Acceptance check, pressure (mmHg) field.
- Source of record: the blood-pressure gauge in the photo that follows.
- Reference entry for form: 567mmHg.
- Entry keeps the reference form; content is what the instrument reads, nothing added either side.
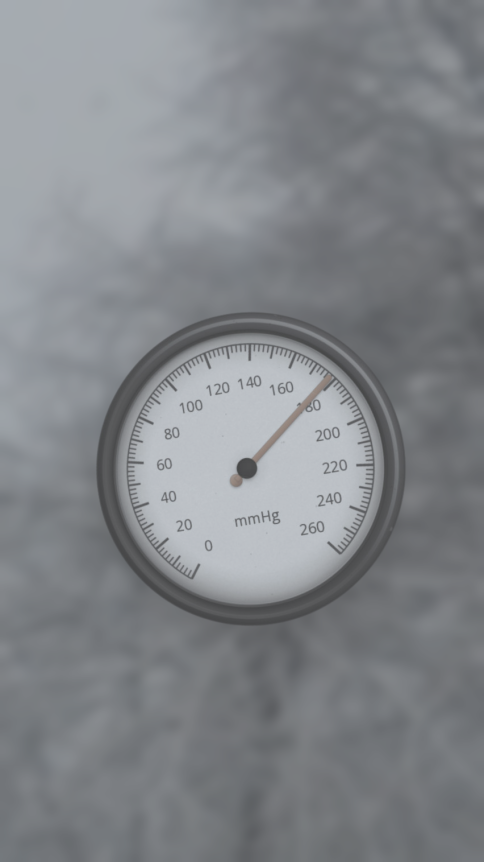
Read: 178mmHg
